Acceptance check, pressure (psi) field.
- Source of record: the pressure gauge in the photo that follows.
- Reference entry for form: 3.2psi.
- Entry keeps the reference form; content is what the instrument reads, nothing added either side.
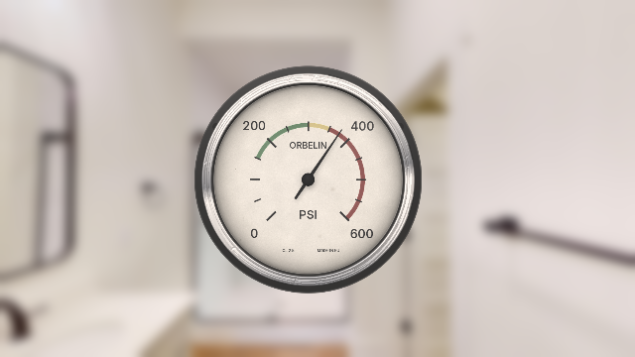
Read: 375psi
